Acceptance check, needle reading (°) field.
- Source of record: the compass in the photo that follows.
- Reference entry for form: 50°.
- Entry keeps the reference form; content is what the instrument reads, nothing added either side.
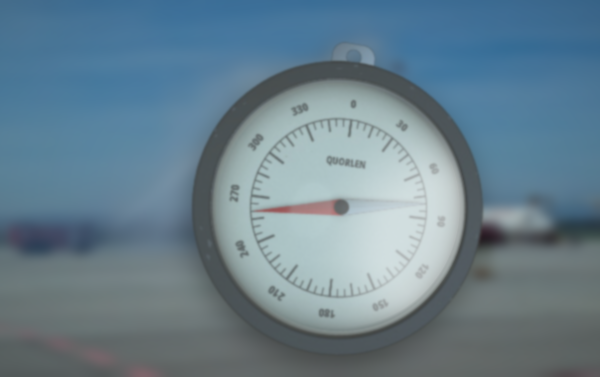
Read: 260°
